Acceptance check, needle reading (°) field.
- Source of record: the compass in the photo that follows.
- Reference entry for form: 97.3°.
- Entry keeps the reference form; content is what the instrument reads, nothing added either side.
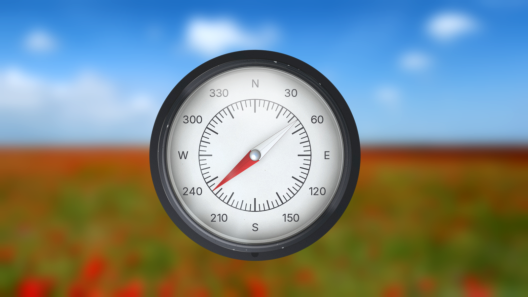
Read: 230°
